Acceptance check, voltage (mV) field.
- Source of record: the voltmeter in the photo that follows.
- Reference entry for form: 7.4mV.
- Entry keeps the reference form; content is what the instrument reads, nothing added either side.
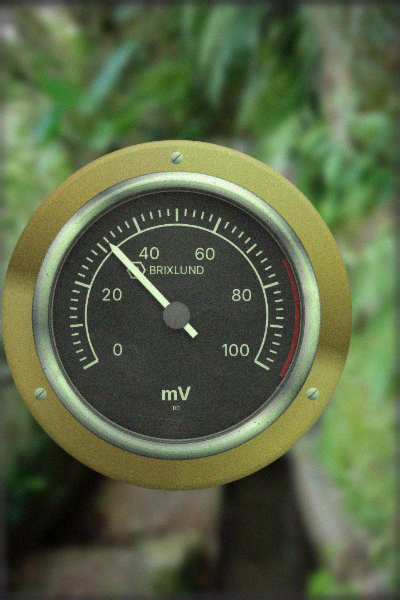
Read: 32mV
